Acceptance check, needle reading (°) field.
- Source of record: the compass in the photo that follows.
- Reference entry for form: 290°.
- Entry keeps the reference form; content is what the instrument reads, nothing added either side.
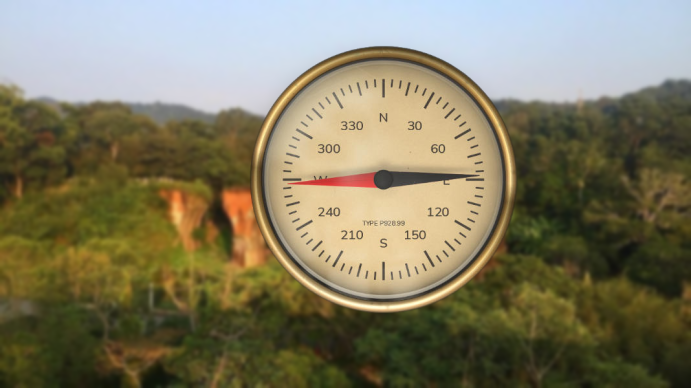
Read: 267.5°
